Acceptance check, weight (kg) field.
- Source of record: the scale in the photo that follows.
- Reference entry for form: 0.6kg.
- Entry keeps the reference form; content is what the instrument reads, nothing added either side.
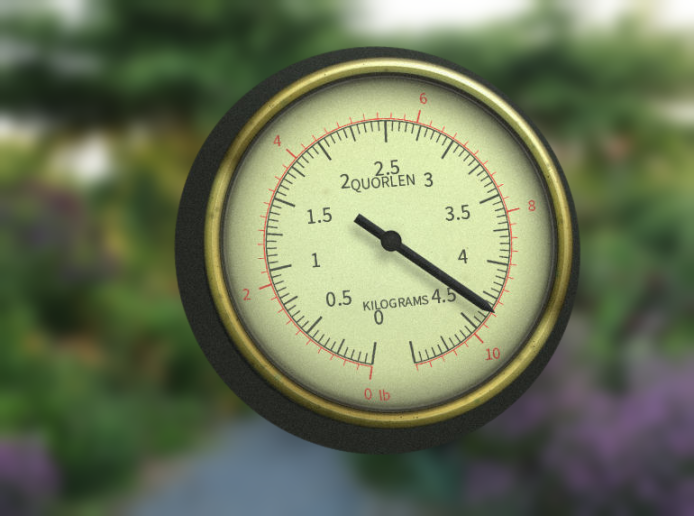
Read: 4.35kg
